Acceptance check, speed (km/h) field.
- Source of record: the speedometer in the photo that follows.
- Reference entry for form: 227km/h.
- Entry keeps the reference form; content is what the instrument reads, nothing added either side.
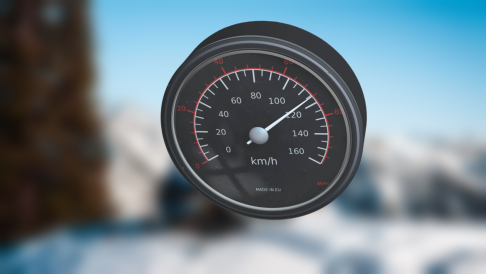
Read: 115km/h
